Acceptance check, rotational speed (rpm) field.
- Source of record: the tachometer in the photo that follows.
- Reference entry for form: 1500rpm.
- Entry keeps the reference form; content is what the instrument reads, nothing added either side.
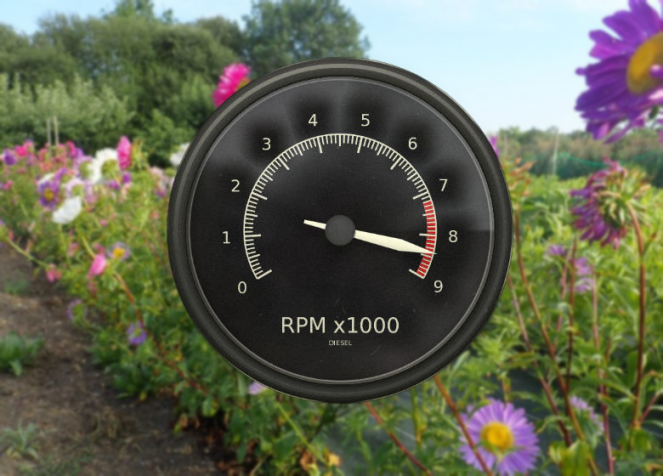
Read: 8400rpm
